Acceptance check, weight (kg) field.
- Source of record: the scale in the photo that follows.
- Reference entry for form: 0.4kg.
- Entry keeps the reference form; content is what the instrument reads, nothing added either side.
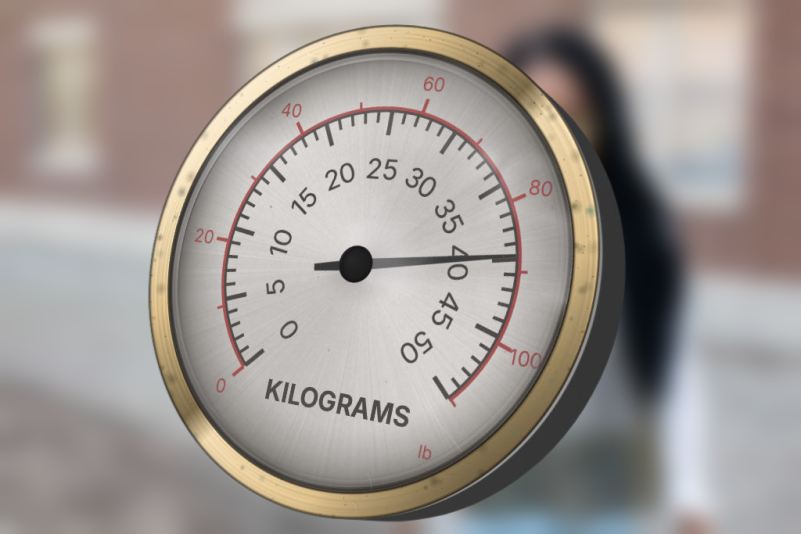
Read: 40kg
